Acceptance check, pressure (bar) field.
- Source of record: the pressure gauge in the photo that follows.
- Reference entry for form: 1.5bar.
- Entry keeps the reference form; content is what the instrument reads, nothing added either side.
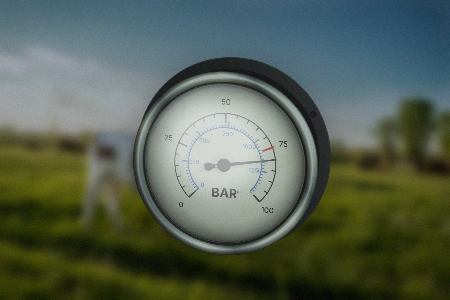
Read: 80bar
